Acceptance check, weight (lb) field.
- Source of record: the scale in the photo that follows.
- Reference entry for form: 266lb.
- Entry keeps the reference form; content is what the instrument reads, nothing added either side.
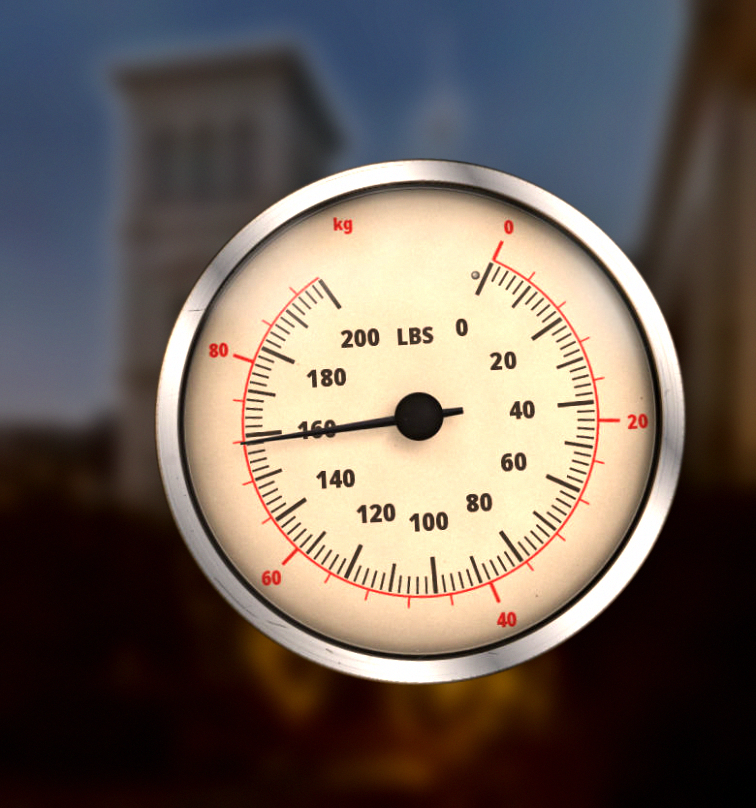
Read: 158lb
